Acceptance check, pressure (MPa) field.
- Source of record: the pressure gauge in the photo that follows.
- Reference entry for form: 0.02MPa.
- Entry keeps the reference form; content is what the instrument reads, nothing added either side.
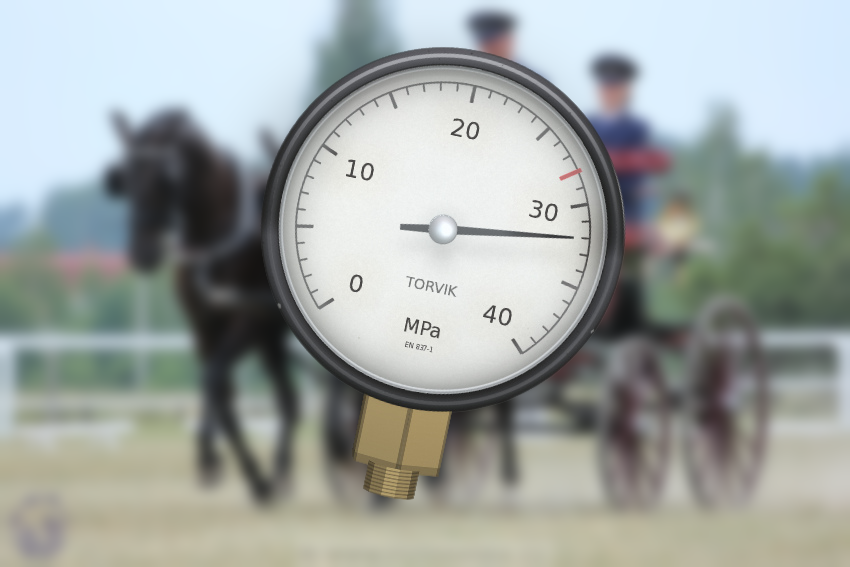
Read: 32MPa
